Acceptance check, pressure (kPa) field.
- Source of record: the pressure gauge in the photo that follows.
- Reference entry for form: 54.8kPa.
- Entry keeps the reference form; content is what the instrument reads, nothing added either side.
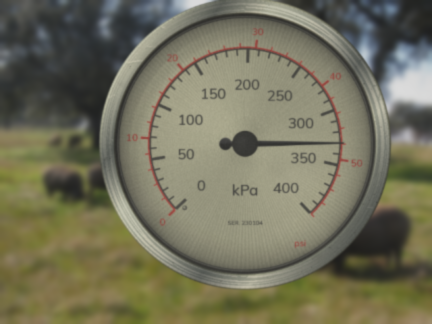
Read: 330kPa
